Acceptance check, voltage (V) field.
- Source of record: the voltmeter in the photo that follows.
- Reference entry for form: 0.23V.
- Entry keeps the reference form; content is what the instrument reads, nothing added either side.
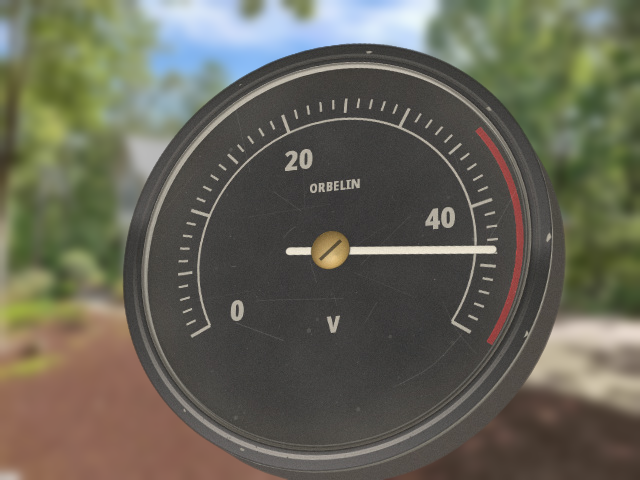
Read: 44V
